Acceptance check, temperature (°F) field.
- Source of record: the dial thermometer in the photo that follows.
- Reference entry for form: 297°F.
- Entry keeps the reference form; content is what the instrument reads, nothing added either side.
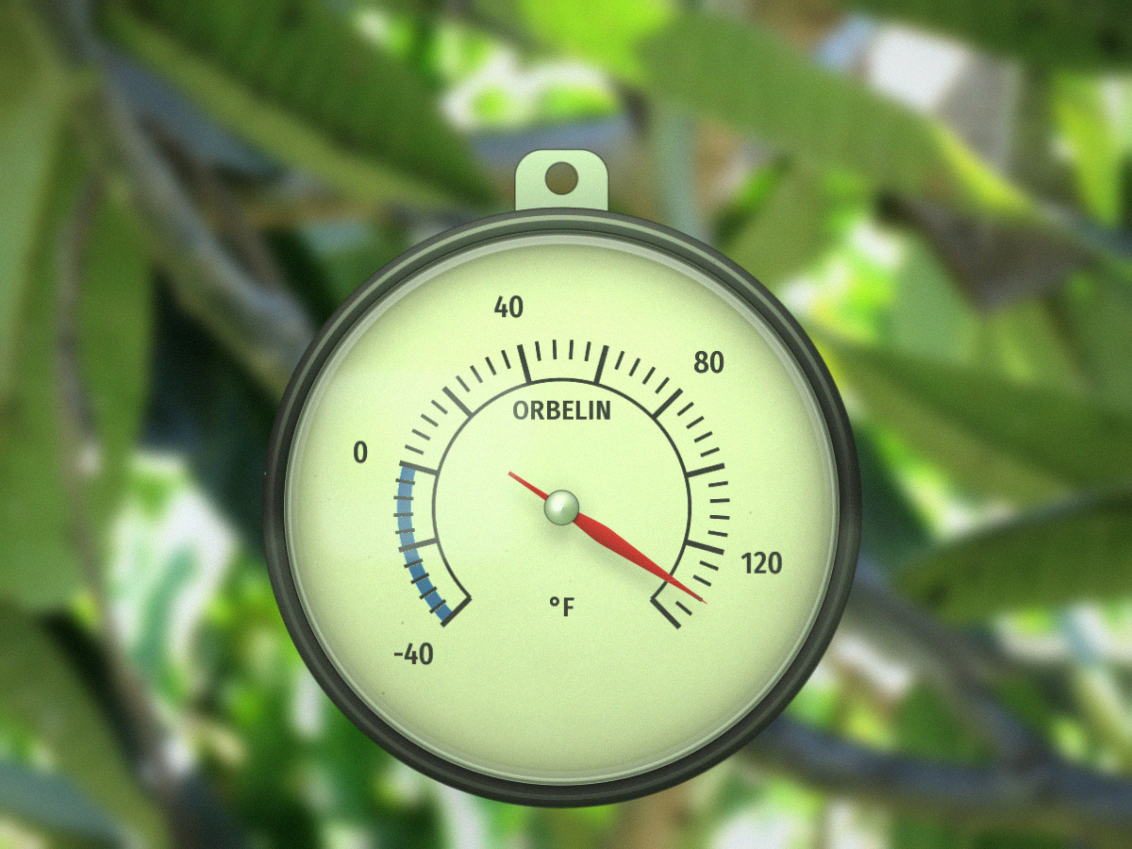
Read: 132°F
